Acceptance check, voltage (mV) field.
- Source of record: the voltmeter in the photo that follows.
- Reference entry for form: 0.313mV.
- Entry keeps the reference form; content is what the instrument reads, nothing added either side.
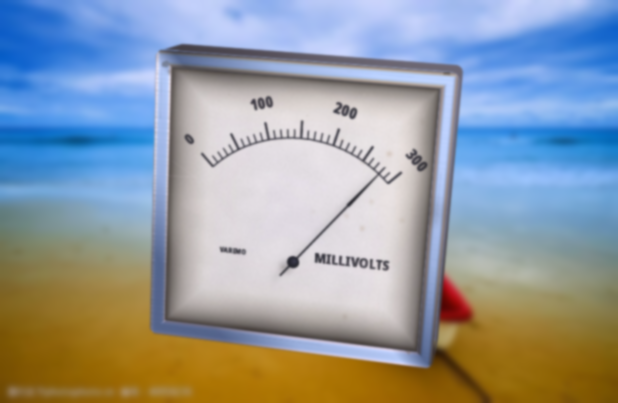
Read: 280mV
